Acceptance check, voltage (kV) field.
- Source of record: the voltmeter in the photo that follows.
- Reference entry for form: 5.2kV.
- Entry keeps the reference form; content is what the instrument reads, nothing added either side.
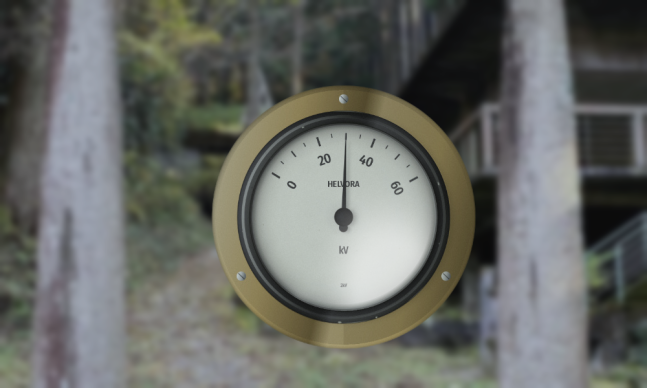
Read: 30kV
